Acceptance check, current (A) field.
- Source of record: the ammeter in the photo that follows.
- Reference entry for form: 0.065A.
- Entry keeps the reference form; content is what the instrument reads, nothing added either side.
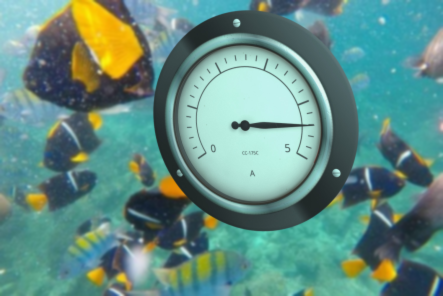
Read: 4.4A
